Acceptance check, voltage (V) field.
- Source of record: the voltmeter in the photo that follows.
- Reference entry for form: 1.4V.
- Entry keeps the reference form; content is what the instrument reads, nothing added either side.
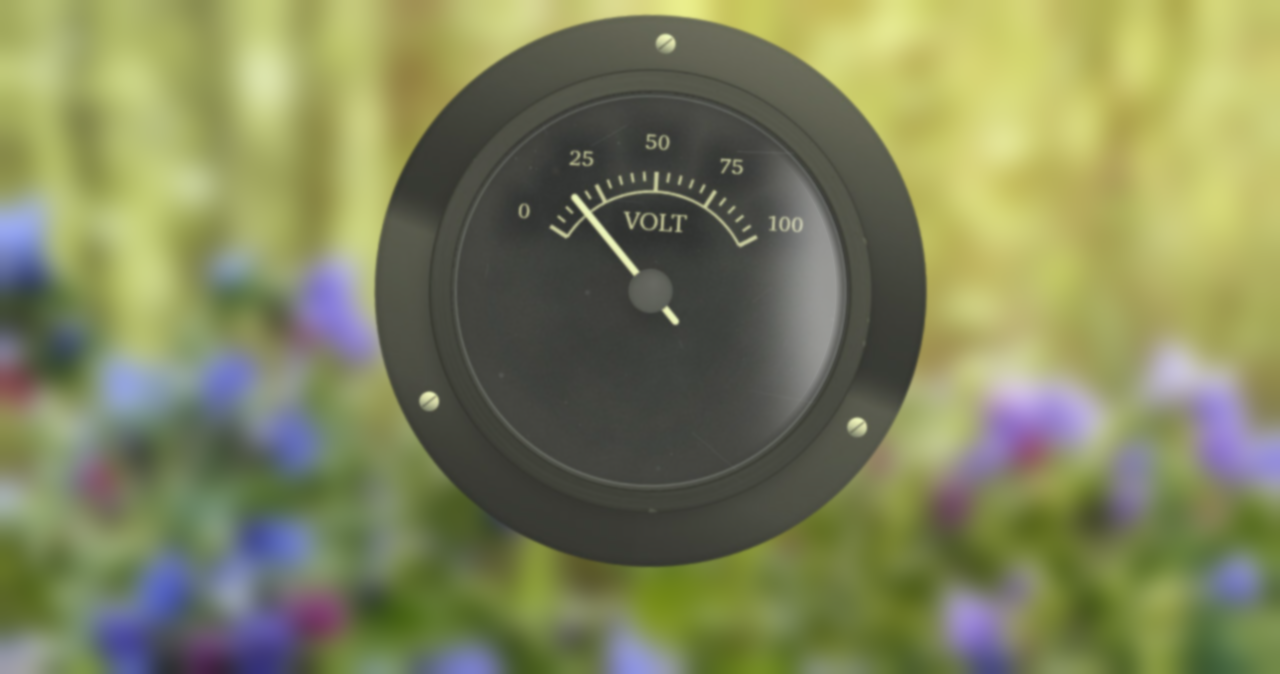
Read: 15V
